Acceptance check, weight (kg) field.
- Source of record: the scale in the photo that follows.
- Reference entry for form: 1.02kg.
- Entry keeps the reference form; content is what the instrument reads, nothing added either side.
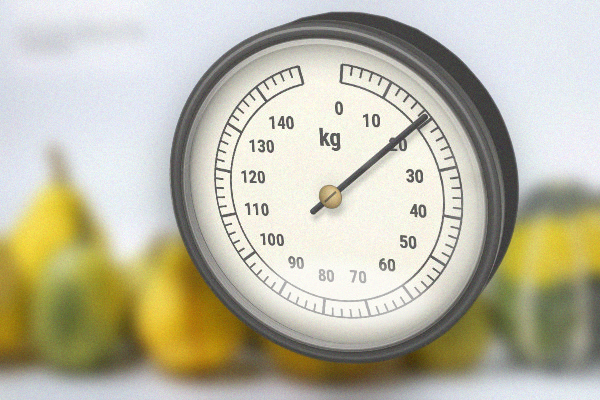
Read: 19kg
